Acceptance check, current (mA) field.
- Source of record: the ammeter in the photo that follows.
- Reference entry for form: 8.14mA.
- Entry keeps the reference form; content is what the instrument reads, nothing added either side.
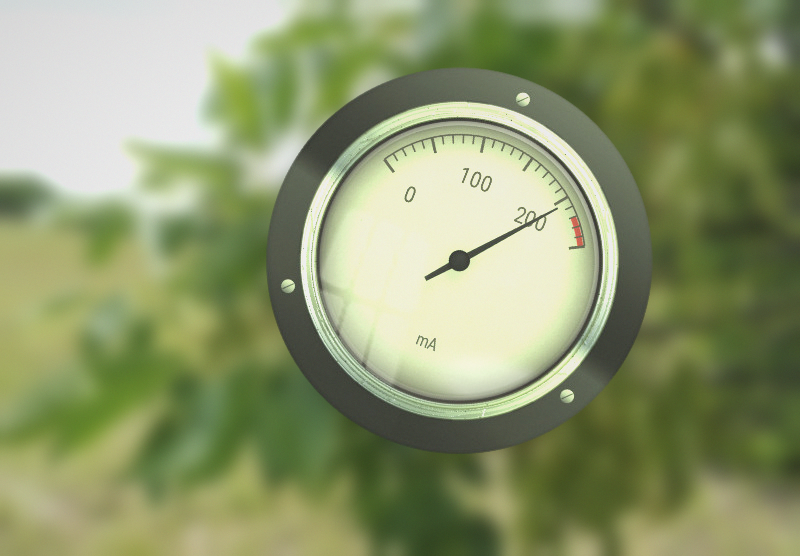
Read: 205mA
